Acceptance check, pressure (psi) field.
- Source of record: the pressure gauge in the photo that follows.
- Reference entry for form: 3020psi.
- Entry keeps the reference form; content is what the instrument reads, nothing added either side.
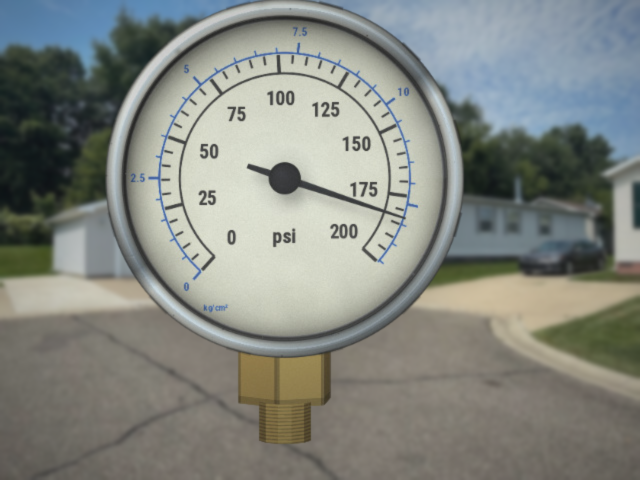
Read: 182.5psi
